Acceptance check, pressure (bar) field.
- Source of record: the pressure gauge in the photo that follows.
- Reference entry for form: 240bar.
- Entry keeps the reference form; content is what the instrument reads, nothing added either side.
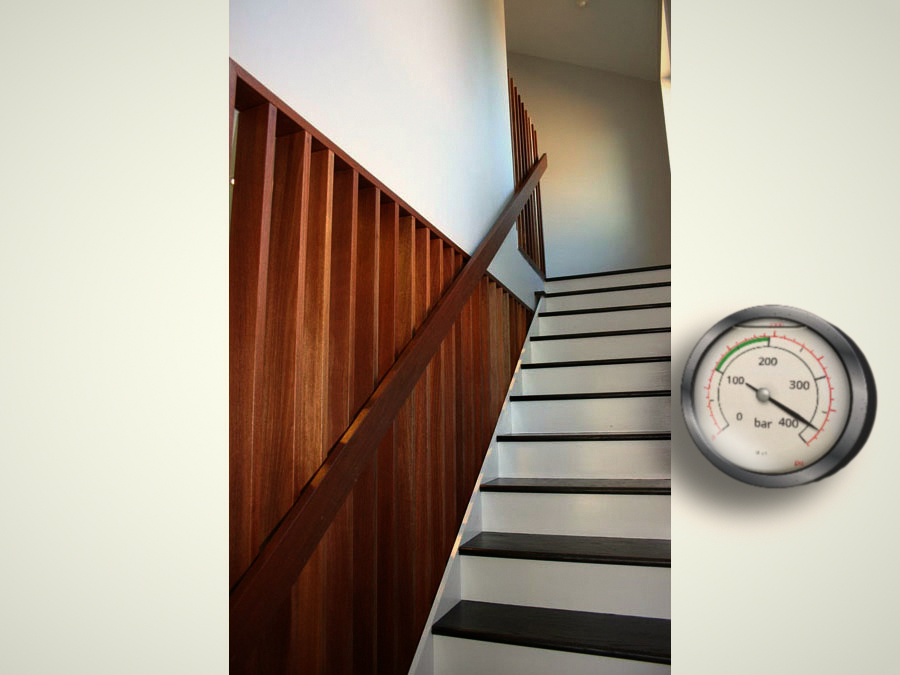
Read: 375bar
